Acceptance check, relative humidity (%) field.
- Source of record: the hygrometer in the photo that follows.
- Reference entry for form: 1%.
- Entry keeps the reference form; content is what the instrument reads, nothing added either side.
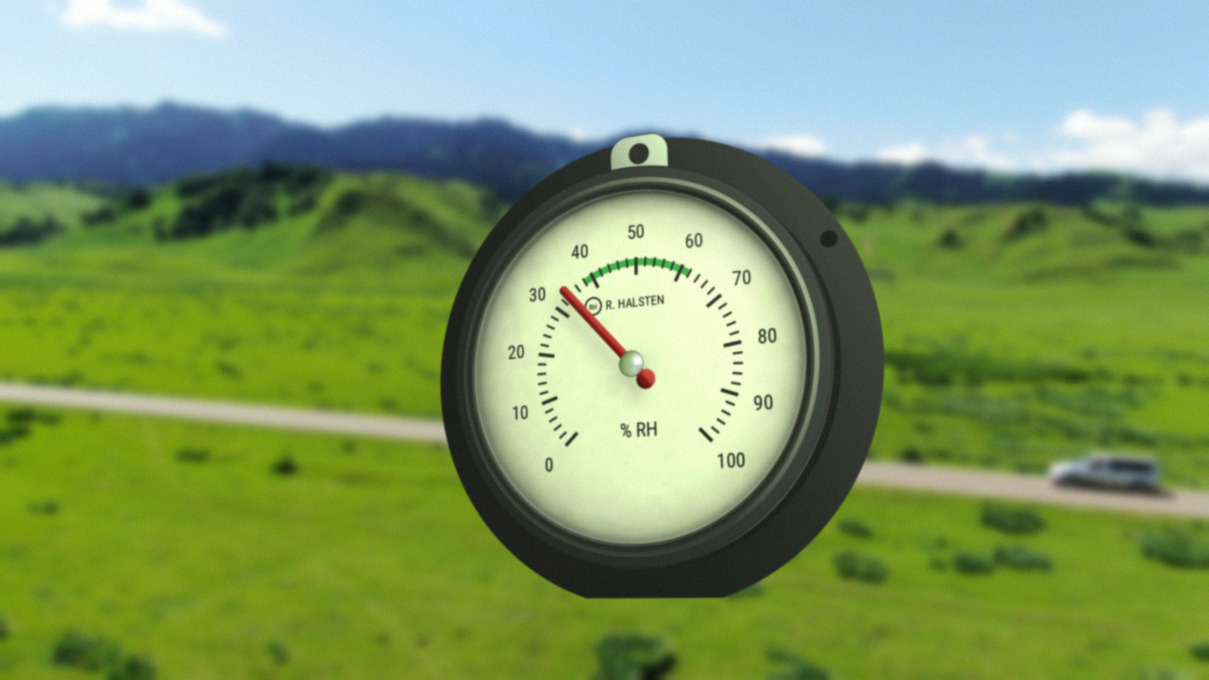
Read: 34%
